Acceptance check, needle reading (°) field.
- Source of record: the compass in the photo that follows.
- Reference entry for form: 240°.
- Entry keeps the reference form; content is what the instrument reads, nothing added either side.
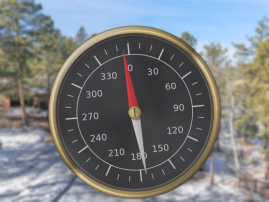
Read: 355°
